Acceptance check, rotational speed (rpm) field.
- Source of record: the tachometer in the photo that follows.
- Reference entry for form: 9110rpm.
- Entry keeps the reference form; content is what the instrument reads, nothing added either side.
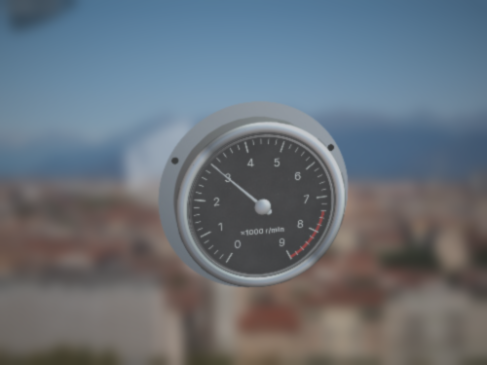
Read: 3000rpm
